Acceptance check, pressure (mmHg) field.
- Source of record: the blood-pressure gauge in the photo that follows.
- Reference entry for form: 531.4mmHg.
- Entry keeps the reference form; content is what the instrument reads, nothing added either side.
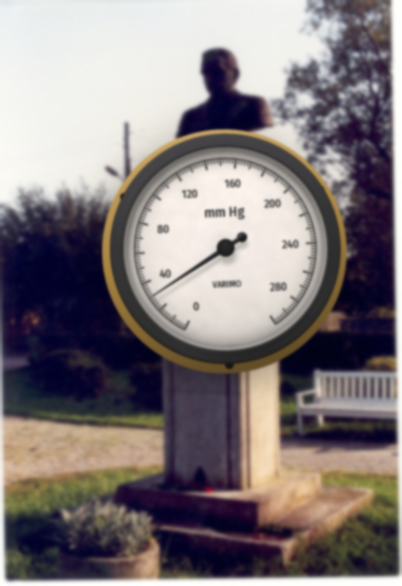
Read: 30mmHg
